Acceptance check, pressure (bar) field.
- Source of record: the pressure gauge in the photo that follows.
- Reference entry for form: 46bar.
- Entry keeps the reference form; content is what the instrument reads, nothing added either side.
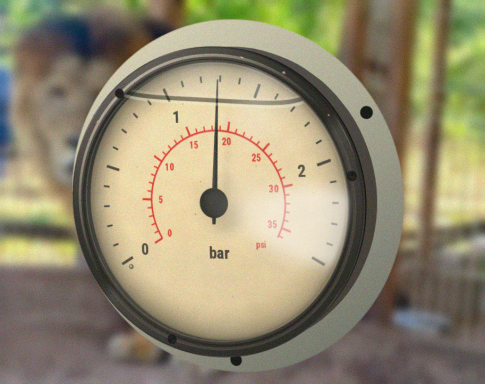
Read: 1.3bar
